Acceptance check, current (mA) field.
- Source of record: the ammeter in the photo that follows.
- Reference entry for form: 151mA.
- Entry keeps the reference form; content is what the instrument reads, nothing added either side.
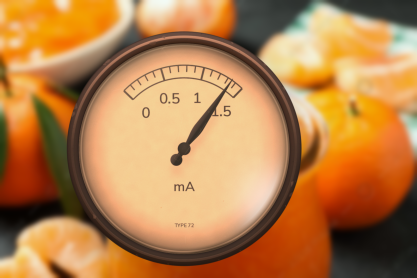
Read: 1.35mA
